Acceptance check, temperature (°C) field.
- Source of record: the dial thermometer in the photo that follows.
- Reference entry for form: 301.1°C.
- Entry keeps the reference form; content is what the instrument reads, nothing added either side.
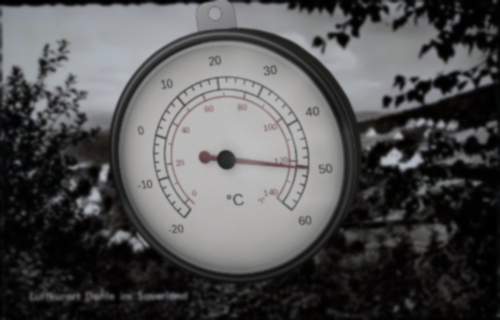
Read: 50°C
